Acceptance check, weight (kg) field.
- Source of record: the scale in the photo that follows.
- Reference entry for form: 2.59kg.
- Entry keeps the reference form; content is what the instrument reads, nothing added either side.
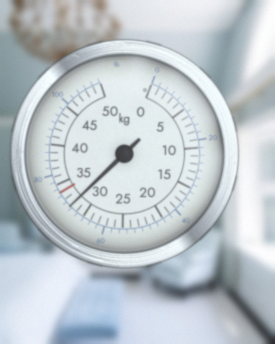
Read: 32kg
